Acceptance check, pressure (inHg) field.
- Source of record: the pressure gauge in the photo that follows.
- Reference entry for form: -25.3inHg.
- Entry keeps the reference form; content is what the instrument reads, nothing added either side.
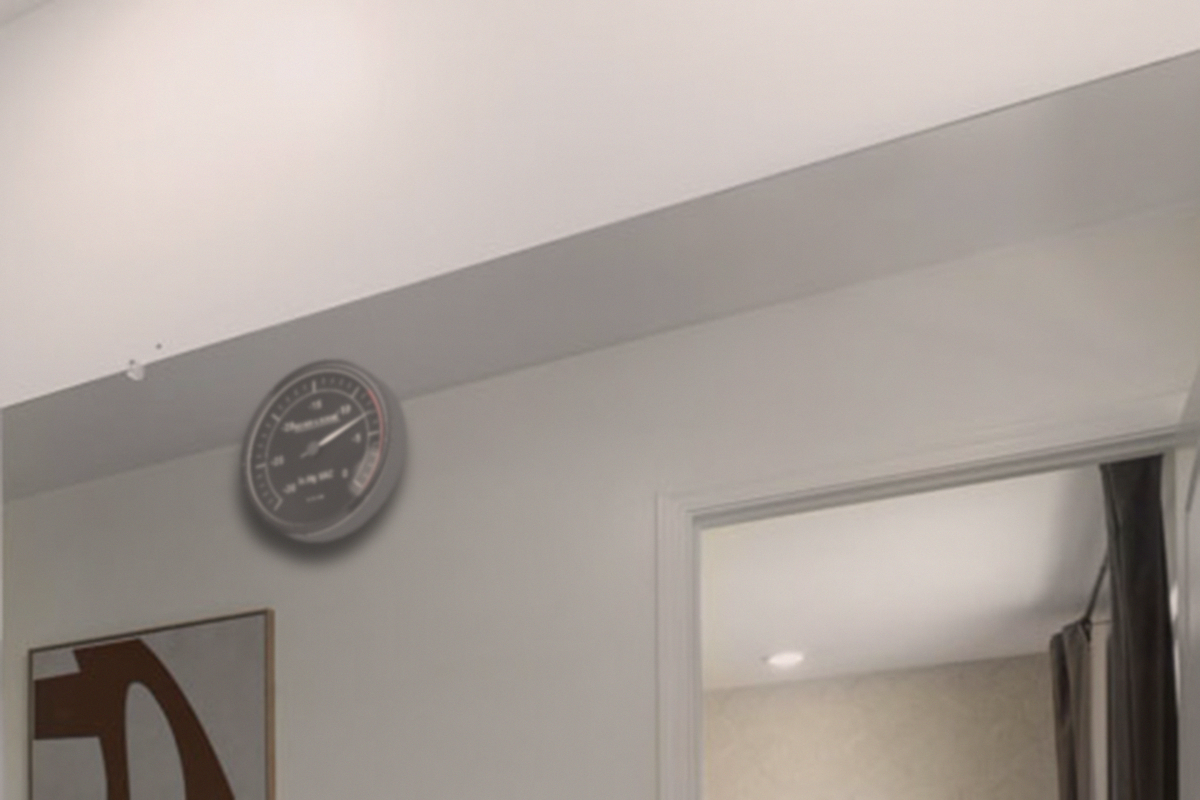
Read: -7inHg
